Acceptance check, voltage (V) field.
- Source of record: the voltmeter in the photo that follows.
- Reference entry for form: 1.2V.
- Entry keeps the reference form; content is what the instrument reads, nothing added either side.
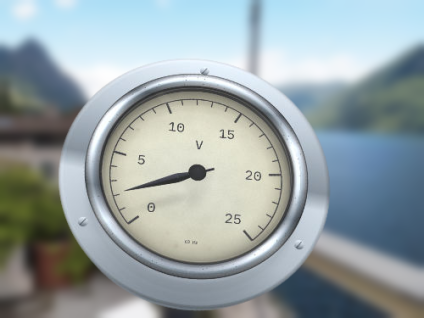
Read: 2V
